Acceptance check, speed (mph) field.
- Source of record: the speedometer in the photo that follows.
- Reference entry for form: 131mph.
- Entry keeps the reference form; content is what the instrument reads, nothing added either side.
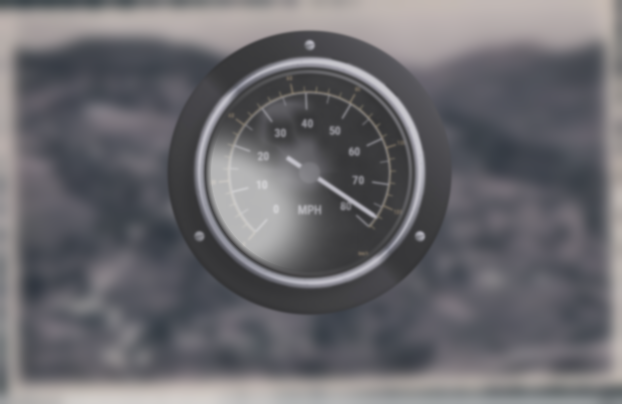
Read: 77.5mph
